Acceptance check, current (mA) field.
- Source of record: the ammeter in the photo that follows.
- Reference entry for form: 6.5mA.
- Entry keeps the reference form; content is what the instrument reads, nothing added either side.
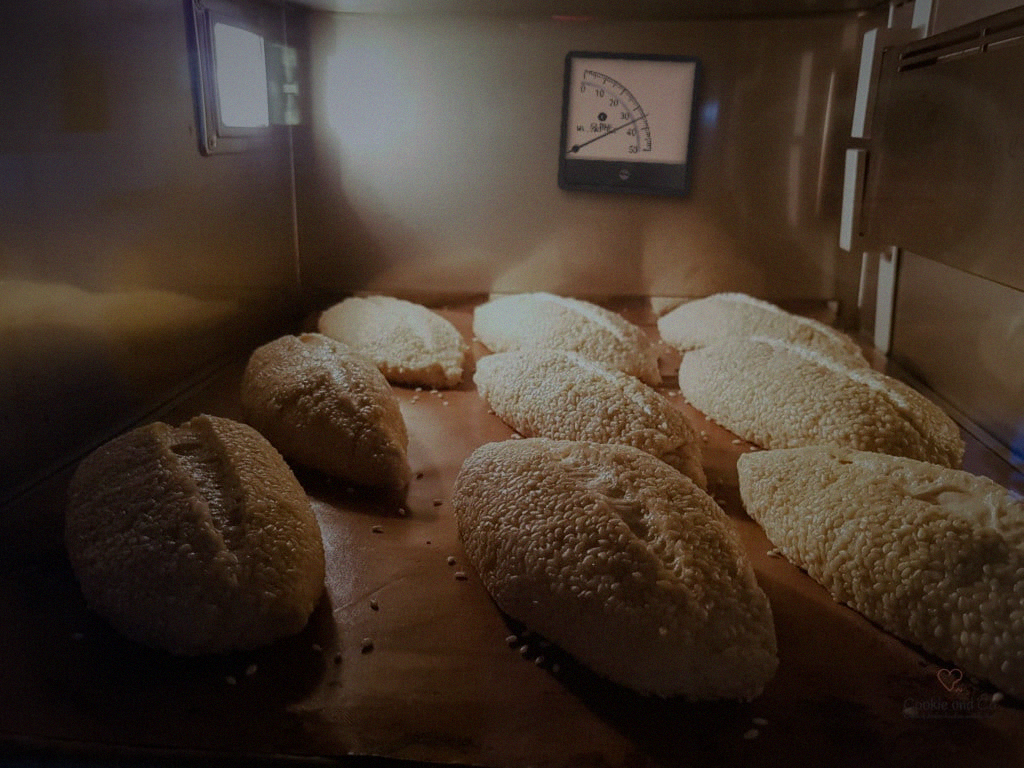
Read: 35mA
